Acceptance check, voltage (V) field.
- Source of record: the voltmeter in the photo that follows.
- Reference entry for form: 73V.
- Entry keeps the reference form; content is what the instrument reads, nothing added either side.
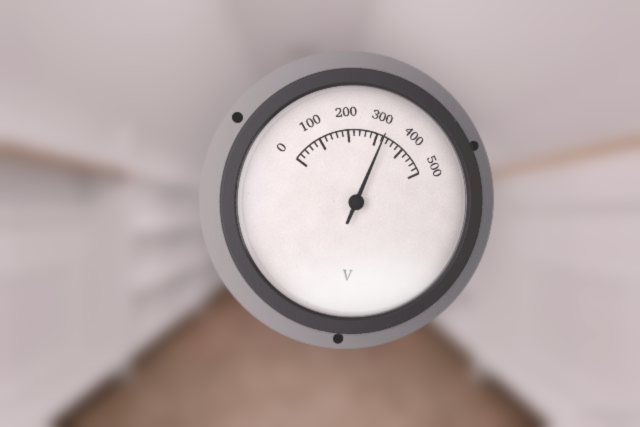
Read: 320V
